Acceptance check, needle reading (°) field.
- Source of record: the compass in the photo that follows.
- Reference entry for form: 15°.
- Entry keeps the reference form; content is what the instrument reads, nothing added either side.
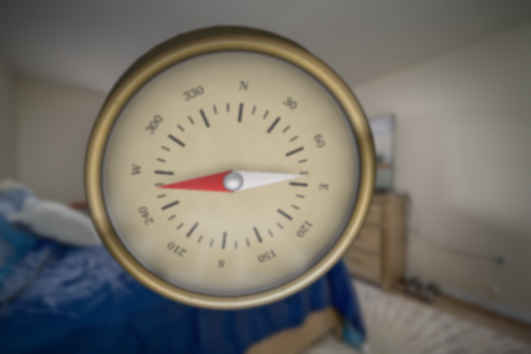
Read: 260°
